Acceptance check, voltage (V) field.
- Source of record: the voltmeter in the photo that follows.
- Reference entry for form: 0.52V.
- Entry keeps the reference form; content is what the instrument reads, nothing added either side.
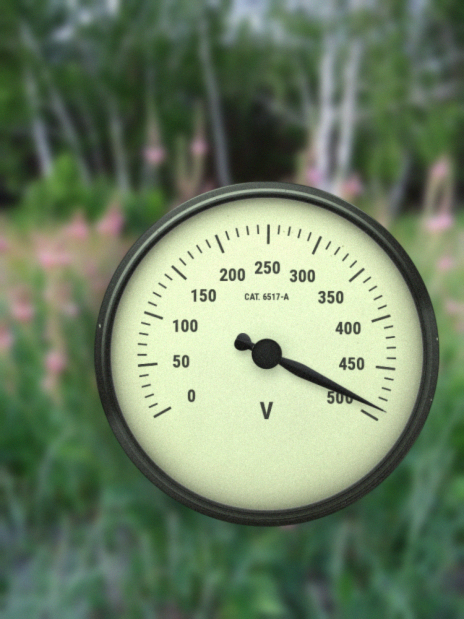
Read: 490V
